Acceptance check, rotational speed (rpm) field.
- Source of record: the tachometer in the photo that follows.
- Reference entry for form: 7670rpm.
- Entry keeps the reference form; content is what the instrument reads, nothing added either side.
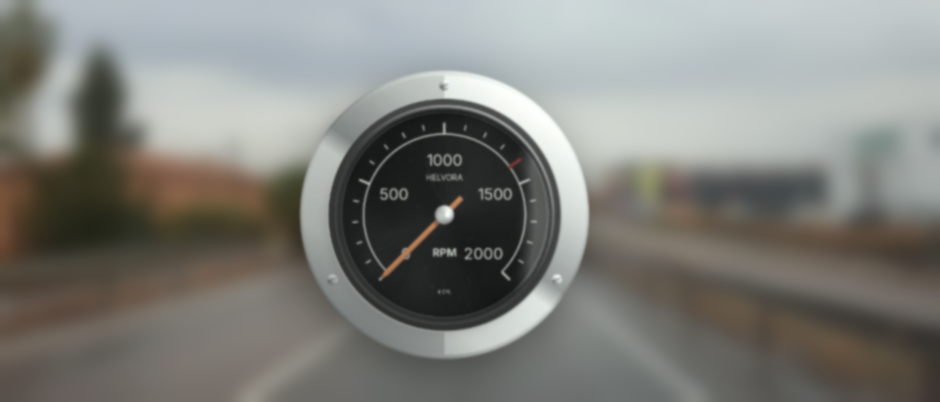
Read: 0rpm
